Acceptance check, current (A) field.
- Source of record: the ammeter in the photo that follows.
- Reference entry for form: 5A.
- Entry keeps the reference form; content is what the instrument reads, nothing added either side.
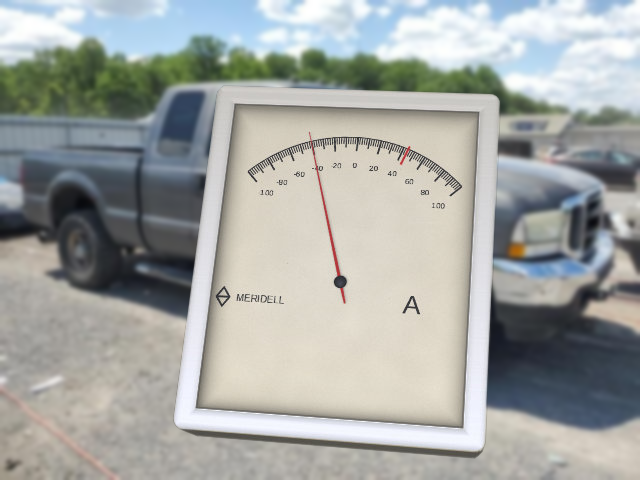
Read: -40A
